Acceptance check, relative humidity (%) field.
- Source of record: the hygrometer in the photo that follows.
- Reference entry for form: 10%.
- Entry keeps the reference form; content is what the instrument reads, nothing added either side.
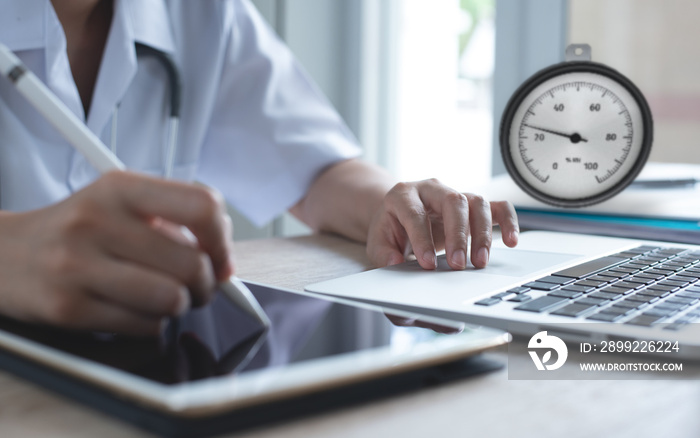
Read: 25%
